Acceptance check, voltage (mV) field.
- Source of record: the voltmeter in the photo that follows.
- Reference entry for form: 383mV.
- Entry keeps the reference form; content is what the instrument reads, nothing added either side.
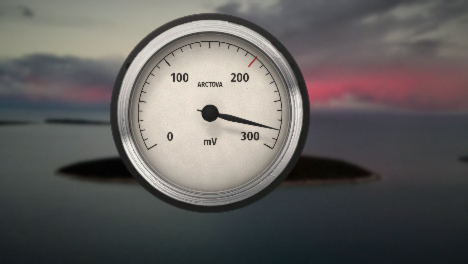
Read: 280mV
